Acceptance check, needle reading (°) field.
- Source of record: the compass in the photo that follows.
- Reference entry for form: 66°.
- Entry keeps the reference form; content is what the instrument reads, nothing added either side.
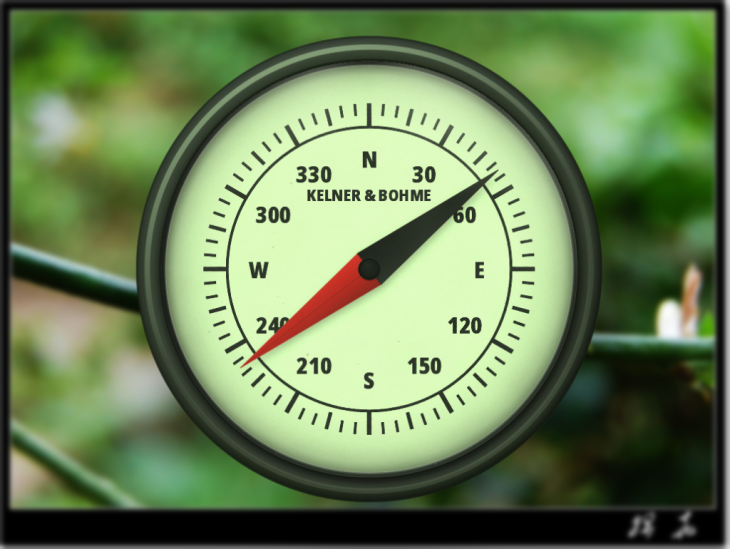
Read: 232.5°
